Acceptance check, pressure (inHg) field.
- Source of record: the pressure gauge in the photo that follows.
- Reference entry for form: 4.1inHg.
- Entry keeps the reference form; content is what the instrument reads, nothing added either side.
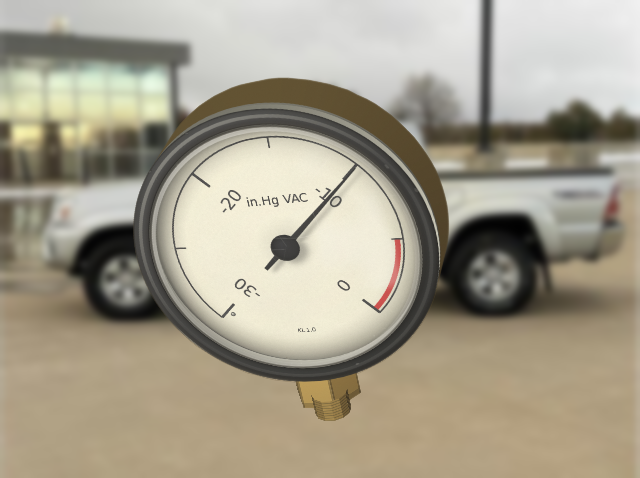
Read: -10inHg
